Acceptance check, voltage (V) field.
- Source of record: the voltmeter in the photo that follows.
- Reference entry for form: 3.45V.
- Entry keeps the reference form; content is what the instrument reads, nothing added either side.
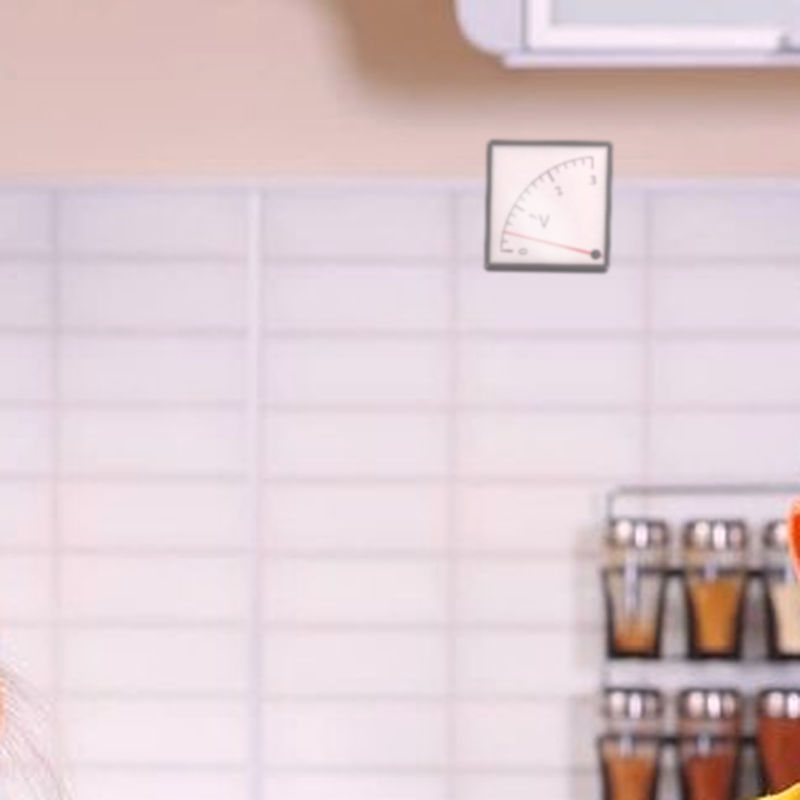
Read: 0.4V
